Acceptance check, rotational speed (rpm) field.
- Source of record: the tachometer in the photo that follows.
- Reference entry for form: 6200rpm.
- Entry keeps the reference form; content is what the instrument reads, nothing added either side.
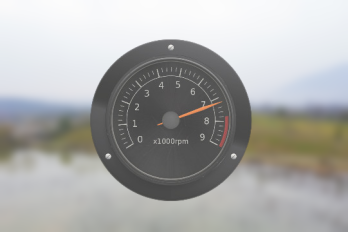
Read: 7200rpm
